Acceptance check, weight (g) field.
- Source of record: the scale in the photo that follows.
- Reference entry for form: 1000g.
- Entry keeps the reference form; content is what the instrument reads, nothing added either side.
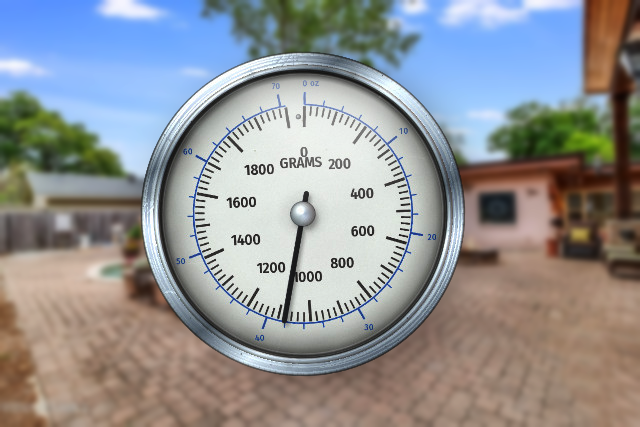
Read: 1080g
